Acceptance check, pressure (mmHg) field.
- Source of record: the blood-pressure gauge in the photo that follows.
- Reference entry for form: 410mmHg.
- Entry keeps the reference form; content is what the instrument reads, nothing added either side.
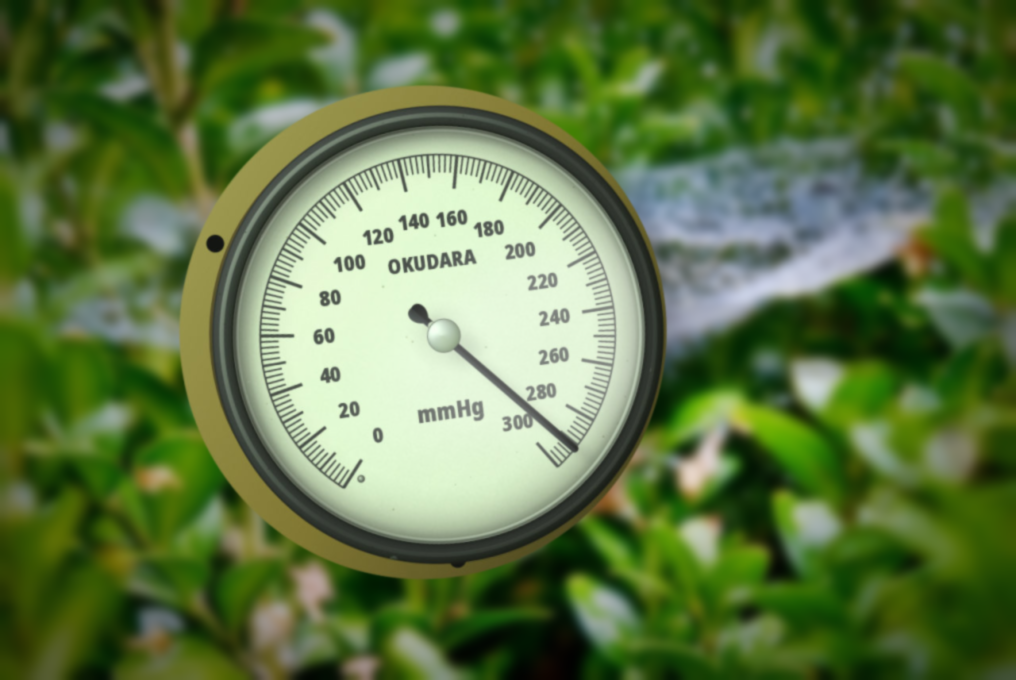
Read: 292mmHg
